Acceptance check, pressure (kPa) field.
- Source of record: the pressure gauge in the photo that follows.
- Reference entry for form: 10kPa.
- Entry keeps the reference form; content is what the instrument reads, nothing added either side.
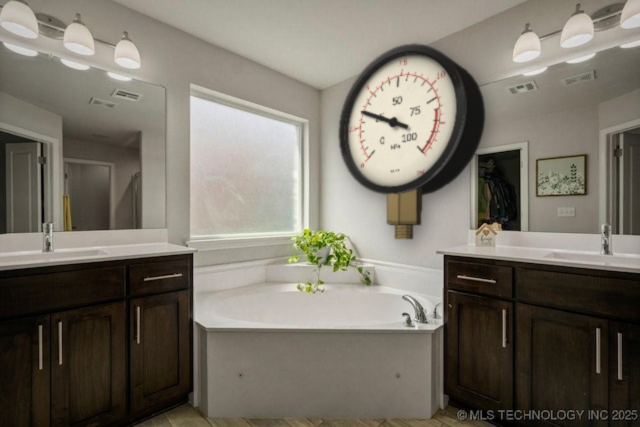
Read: 25kPa
